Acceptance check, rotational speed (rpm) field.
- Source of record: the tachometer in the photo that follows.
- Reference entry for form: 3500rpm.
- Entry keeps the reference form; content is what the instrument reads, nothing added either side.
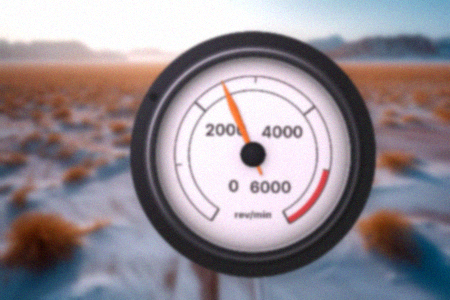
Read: 2500rpm
